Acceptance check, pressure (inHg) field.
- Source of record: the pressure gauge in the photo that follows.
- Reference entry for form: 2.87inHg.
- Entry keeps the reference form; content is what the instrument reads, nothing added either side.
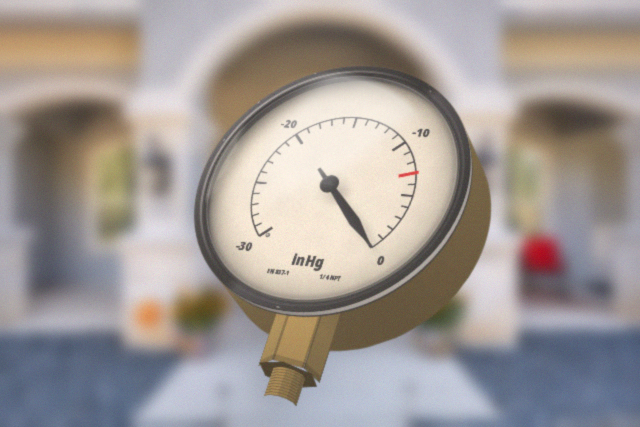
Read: 0inHg
